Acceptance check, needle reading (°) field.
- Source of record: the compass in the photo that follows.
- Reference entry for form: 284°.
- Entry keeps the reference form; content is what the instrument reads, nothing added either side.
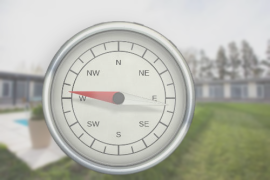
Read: 277.5°
